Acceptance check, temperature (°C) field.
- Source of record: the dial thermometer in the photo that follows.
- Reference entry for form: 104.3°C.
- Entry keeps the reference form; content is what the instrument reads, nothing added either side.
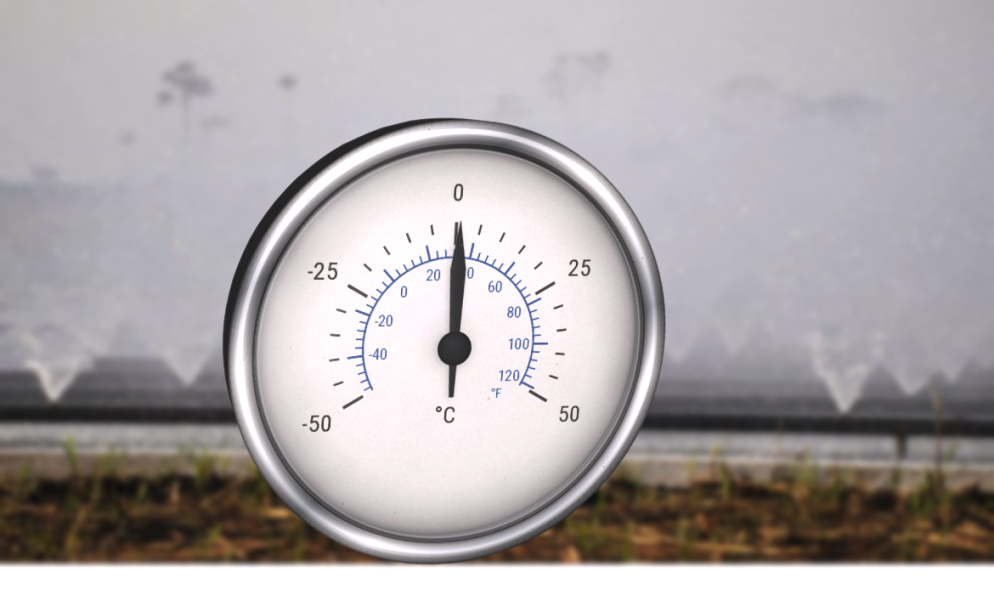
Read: 0°C
